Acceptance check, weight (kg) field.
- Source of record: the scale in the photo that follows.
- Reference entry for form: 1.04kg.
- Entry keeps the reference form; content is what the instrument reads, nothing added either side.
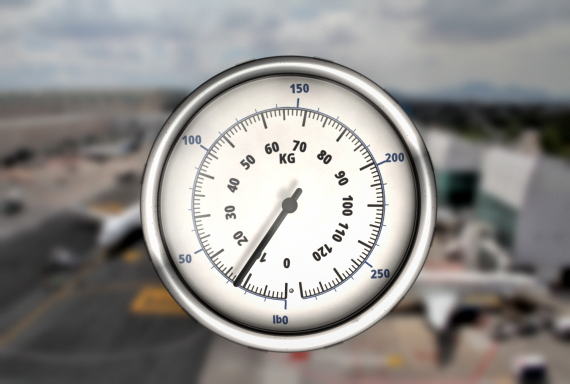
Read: 12kg
